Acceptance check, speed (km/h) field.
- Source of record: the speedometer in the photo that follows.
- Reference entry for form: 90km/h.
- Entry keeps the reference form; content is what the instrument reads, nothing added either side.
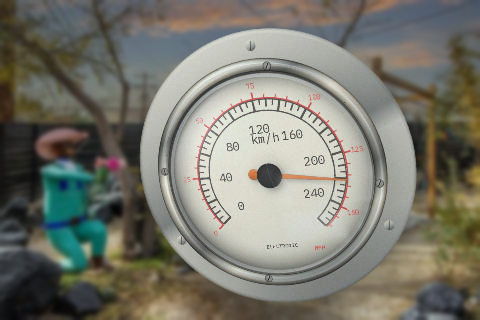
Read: 220km/h
